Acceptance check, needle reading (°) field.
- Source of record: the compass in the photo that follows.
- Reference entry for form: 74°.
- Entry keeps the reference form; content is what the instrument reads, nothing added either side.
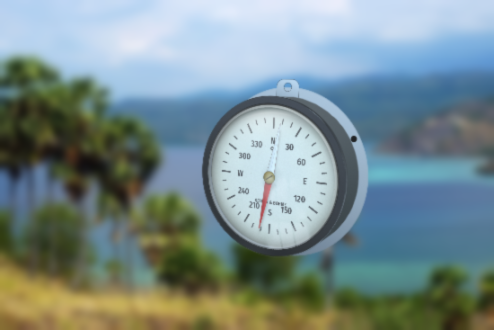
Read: 190°
